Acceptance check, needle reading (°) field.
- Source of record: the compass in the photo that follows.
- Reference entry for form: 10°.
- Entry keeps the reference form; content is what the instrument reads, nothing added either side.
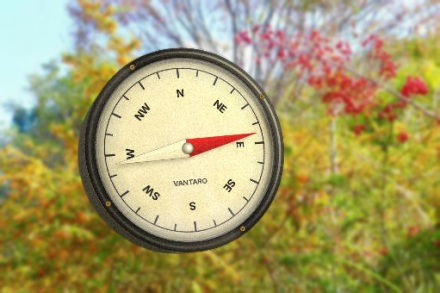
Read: 82.5°
